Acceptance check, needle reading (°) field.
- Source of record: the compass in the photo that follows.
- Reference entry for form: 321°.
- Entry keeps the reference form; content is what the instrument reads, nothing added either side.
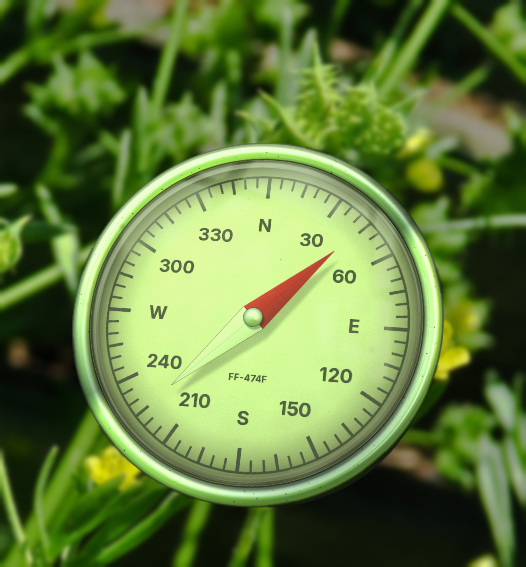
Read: 45°
